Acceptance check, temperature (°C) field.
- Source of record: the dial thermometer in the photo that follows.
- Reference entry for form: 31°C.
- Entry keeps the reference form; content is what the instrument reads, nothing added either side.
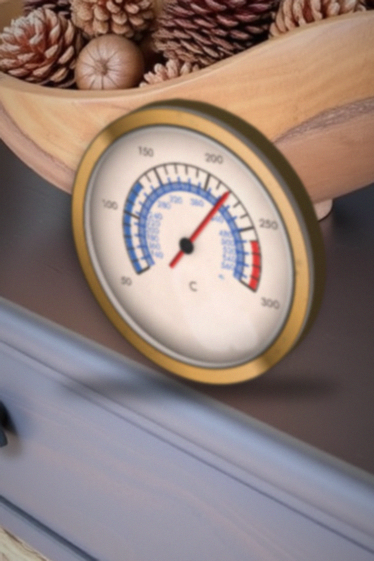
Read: 220°C
